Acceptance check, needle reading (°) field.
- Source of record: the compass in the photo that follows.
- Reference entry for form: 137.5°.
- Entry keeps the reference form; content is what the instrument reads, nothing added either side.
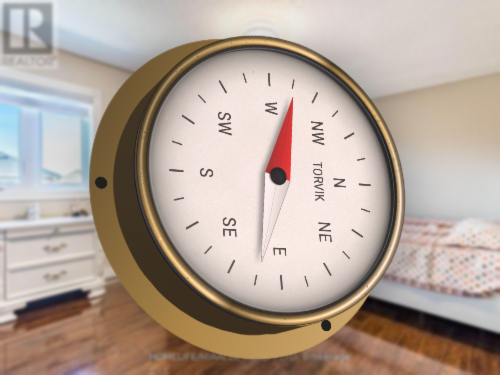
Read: 285°
